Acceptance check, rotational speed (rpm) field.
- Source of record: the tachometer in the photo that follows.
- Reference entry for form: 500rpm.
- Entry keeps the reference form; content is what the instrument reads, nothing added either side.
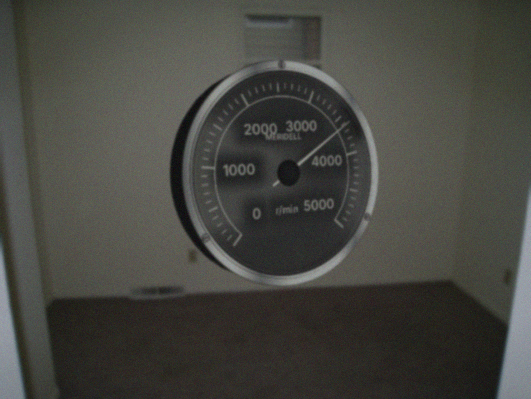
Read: 3600rpm
